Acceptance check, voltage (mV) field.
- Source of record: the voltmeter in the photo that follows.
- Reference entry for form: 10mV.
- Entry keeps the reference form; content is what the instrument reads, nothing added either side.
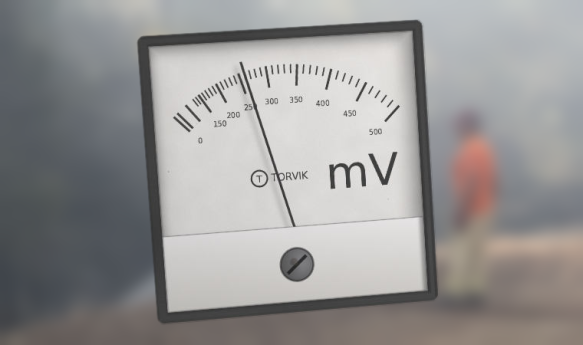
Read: 260mV
